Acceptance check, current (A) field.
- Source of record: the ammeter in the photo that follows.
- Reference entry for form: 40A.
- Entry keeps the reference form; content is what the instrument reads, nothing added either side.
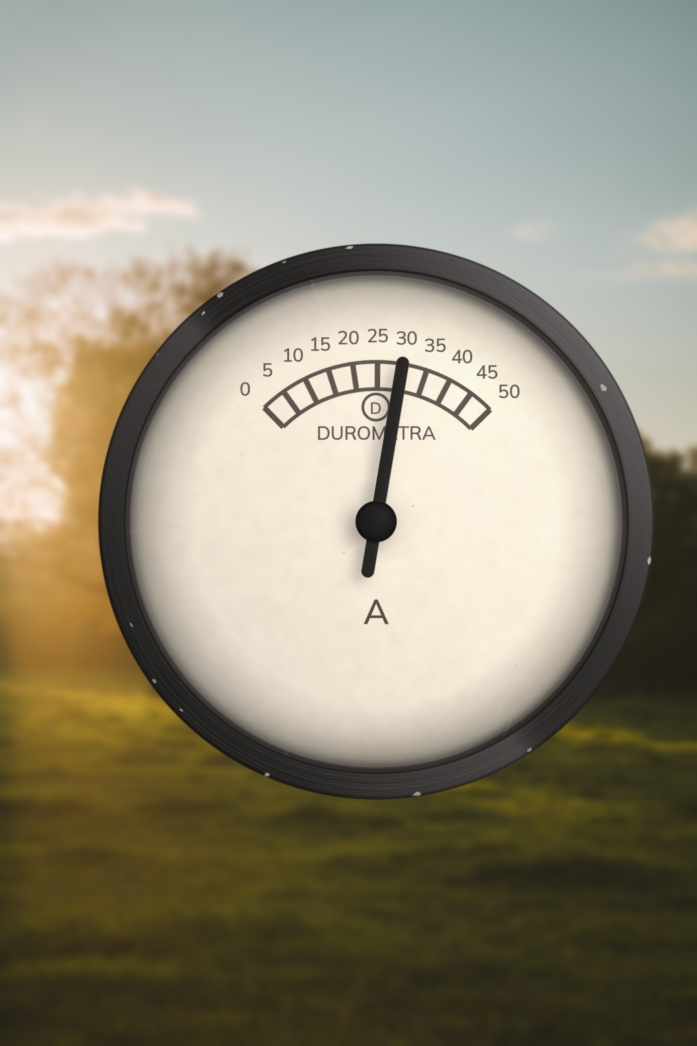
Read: 30A
